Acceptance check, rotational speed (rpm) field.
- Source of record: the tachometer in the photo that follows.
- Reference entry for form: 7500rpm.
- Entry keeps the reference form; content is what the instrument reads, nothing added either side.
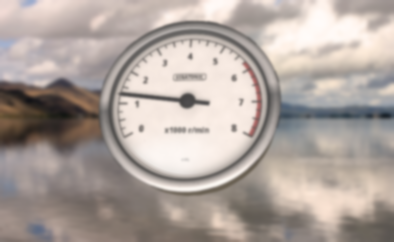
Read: 1250rpm
